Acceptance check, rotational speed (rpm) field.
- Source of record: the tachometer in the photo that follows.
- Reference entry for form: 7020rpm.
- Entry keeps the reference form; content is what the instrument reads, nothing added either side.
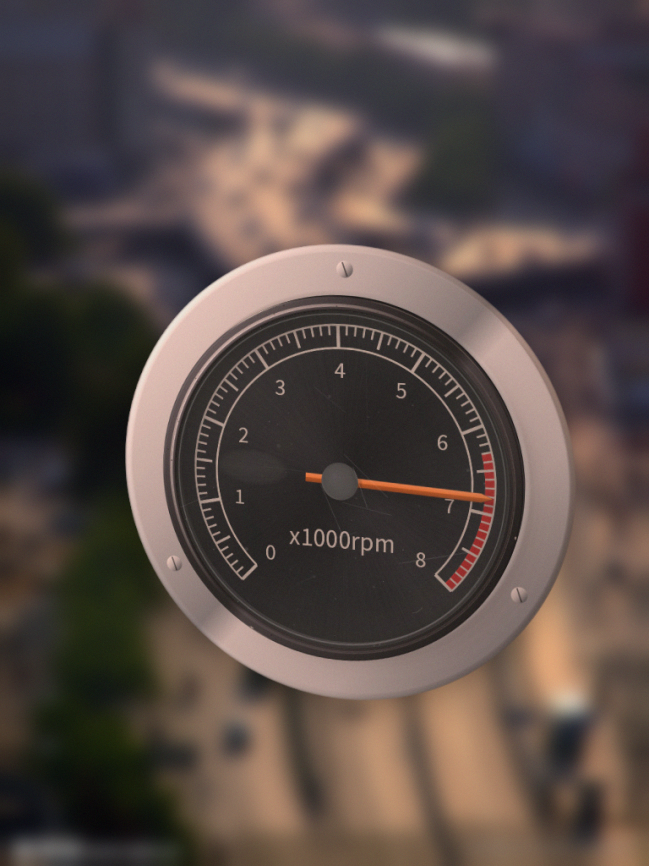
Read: 6800rpm
